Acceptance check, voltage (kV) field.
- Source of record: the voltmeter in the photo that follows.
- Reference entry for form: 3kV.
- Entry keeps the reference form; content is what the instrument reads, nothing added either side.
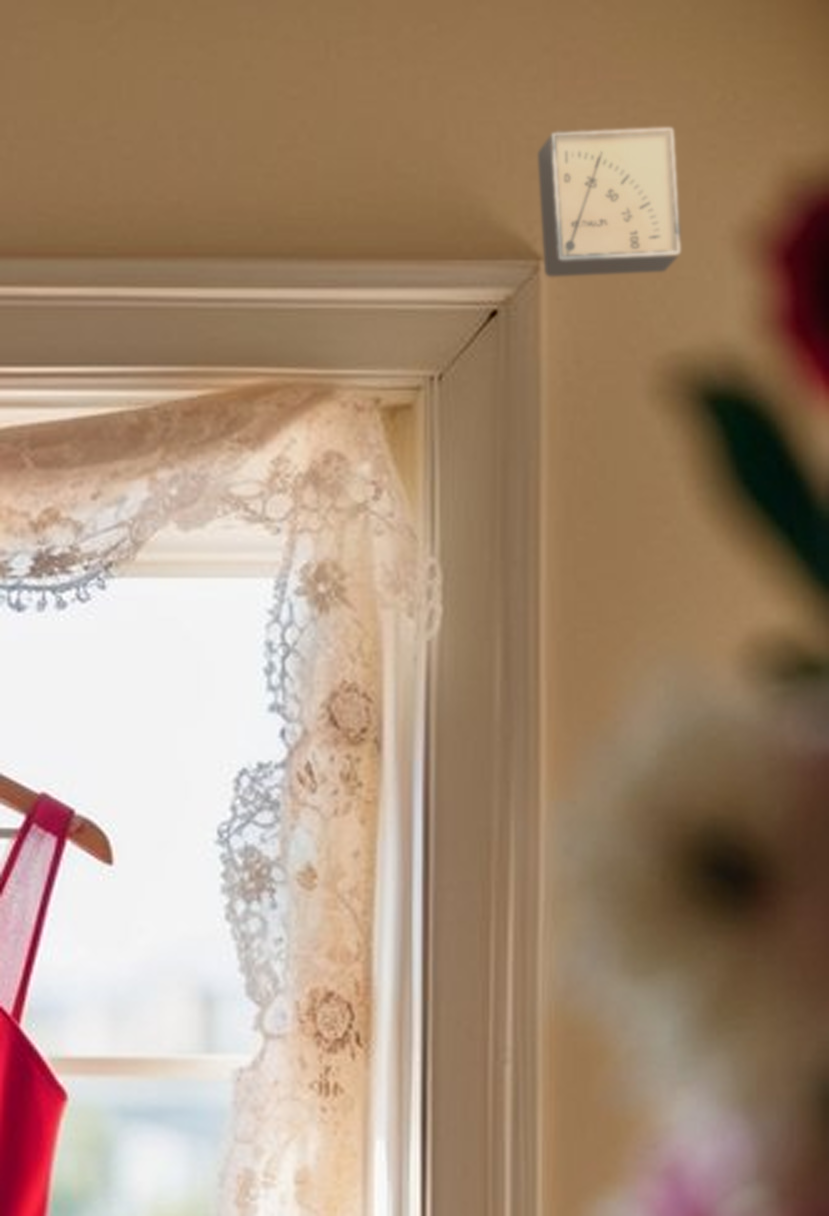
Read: 25kV
